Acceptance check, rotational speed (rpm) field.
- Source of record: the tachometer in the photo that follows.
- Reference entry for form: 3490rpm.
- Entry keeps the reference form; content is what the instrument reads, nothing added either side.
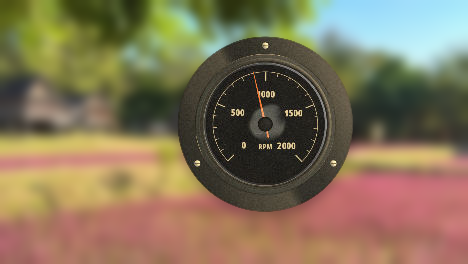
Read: 900rpm
